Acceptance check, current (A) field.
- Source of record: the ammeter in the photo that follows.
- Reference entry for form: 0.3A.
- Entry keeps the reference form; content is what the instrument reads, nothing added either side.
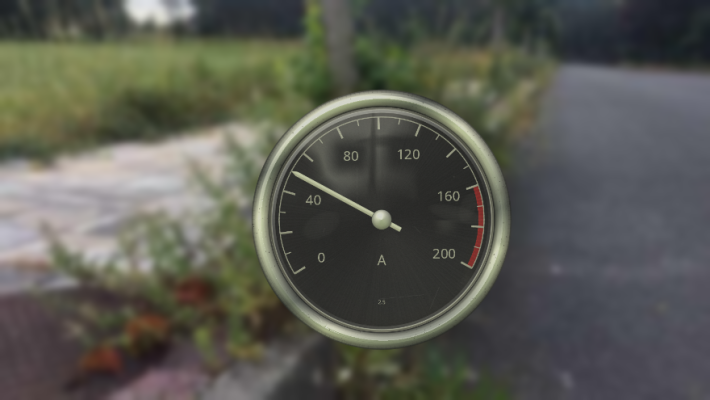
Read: 50A
